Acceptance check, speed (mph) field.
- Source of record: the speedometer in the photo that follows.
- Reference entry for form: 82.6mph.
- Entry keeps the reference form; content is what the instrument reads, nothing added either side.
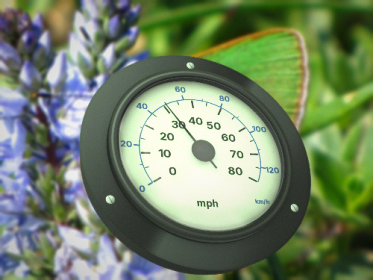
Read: 30mph
